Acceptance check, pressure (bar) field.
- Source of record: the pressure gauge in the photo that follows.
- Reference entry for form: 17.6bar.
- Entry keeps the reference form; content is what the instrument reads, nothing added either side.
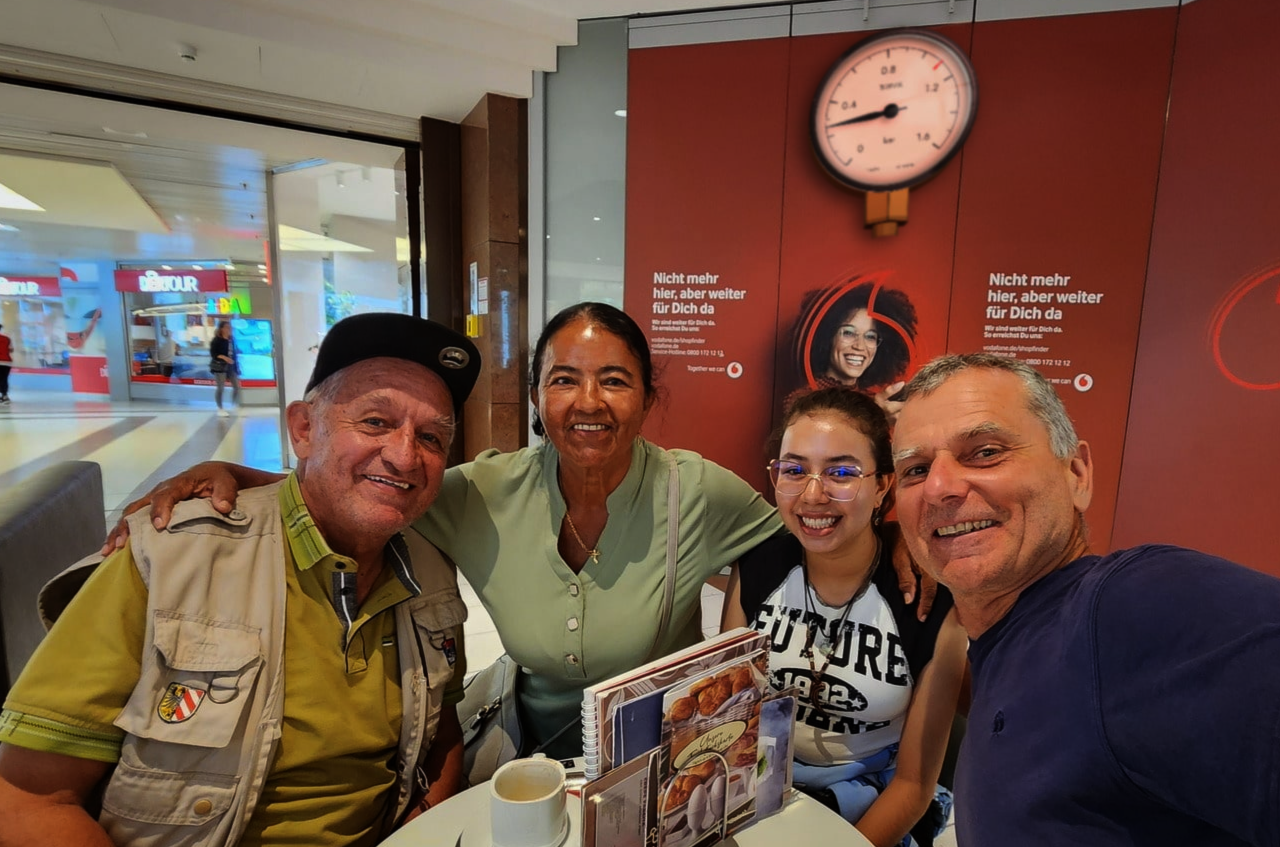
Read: 0.25bar
